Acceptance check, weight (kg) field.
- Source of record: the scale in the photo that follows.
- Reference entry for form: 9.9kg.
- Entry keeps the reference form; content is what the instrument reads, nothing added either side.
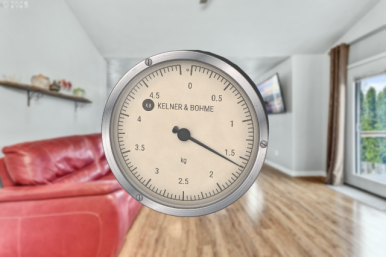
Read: 1.6kg
